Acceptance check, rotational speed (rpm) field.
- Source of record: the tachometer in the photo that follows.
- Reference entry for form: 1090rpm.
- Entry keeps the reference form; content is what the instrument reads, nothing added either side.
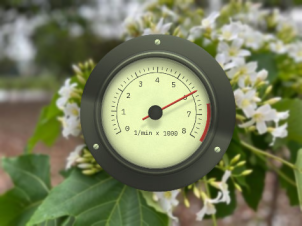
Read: 6000rpm
